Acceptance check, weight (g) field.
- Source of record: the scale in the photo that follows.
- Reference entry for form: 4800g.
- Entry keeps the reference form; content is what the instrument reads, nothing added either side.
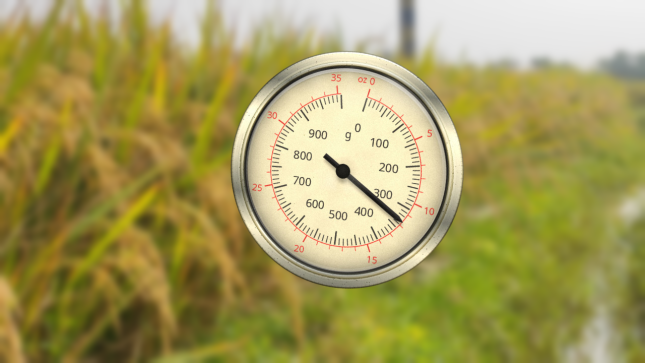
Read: 330g
